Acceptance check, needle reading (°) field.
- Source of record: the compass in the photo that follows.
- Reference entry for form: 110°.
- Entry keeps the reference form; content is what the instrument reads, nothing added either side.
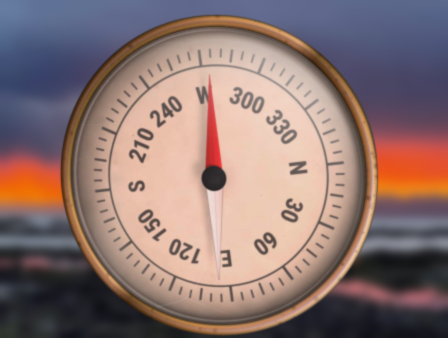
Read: 275°
